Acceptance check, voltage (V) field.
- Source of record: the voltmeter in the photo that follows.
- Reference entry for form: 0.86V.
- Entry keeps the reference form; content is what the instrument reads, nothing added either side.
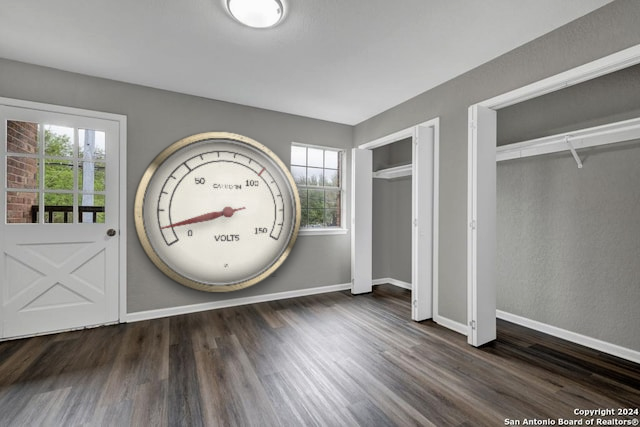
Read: 10V
